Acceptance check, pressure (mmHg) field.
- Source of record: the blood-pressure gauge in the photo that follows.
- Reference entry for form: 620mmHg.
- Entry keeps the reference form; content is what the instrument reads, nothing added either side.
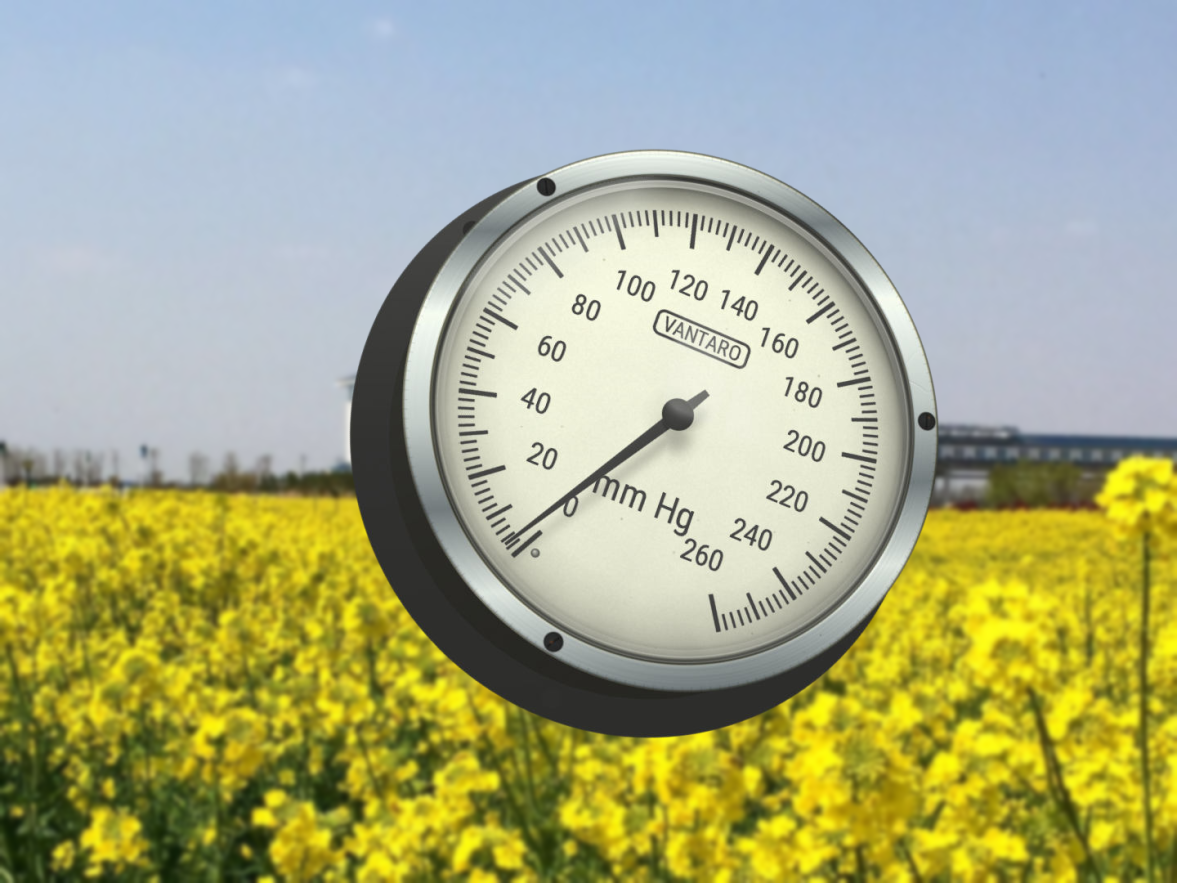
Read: 3mmHg
